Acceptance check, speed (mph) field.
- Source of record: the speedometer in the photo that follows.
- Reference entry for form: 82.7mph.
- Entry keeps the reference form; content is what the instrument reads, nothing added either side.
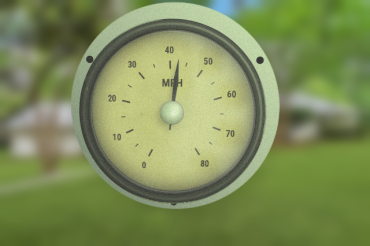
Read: 42.5mph
